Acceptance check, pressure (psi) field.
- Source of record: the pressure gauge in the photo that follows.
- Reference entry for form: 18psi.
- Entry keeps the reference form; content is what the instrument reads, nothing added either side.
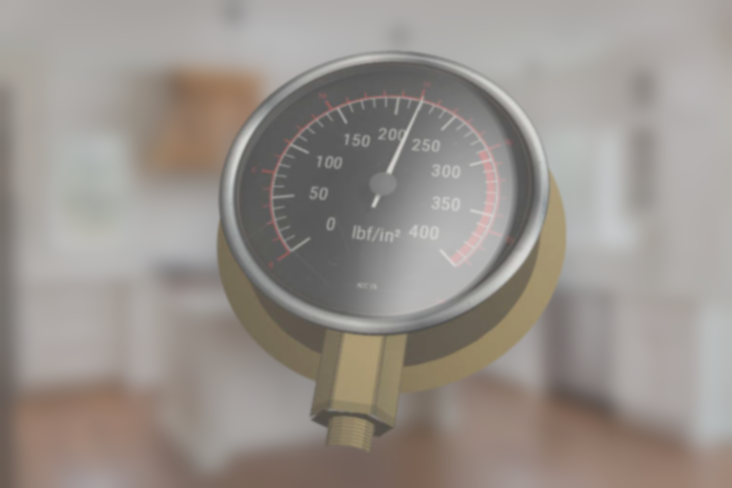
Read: 220psi
